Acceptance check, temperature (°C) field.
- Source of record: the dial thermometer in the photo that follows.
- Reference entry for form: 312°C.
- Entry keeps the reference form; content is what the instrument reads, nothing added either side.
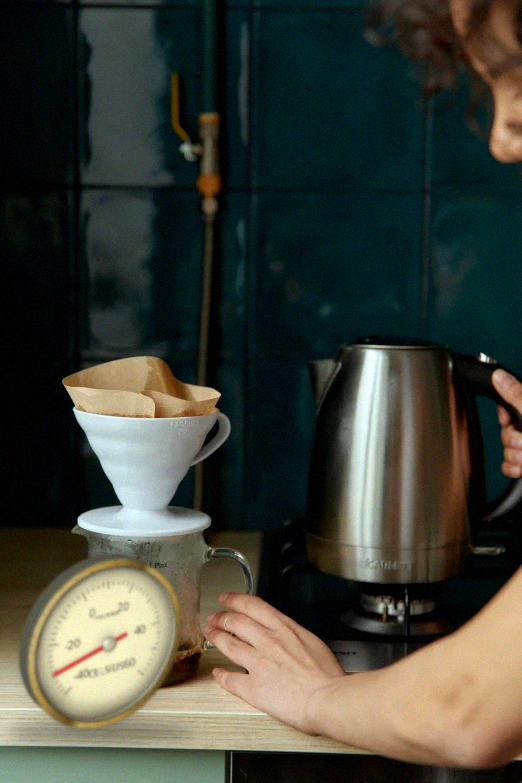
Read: -30°C
